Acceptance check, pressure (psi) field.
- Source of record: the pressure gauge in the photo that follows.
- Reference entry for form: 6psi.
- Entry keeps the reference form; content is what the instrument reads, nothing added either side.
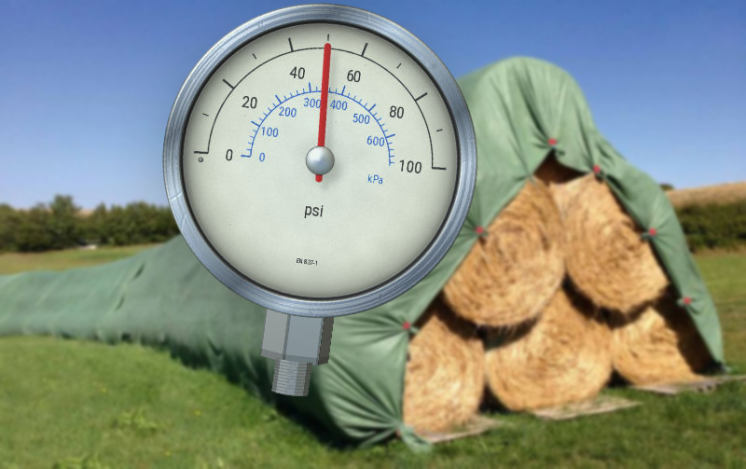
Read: 50psi
